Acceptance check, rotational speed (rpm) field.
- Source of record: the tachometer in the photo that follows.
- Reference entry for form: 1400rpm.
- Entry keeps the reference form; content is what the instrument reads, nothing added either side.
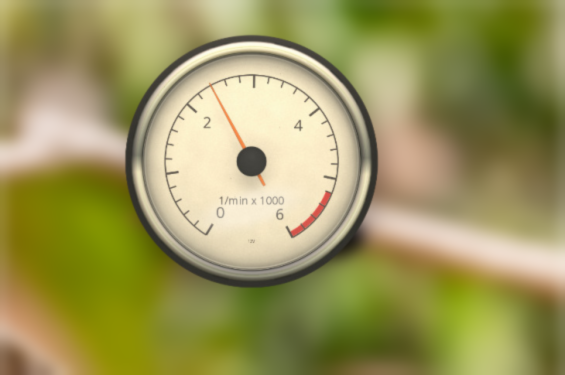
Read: 2400rpm
